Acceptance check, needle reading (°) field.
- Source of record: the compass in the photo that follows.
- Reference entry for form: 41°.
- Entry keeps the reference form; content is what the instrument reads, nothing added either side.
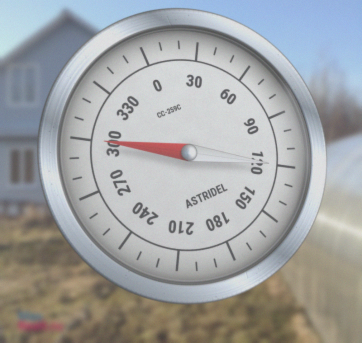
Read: 300°
